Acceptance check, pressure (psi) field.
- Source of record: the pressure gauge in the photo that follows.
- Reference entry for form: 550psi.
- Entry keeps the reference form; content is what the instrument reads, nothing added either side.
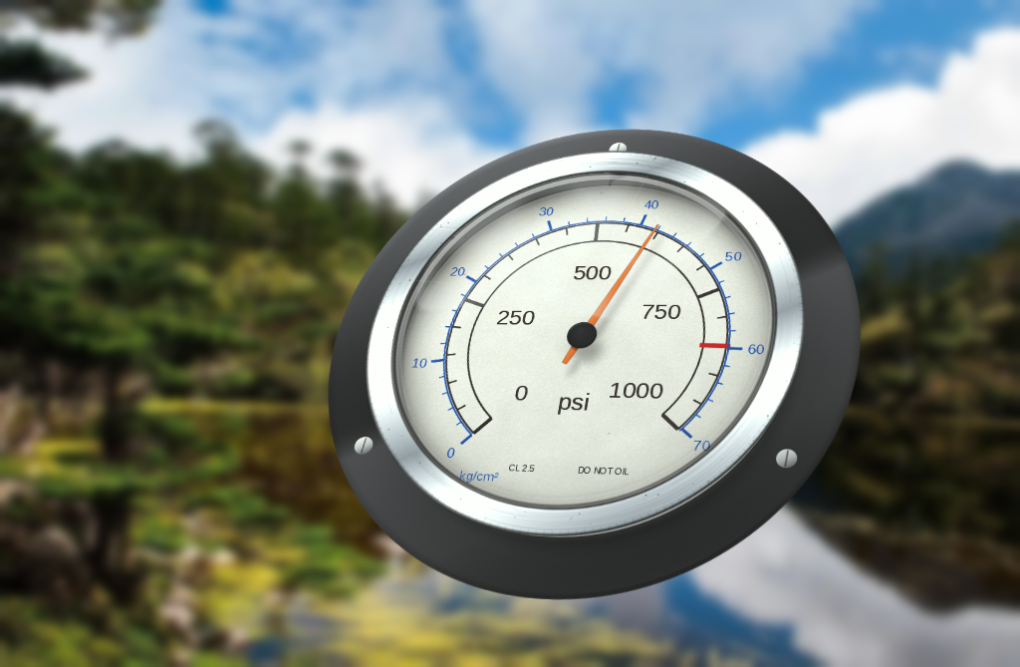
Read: 600psi
